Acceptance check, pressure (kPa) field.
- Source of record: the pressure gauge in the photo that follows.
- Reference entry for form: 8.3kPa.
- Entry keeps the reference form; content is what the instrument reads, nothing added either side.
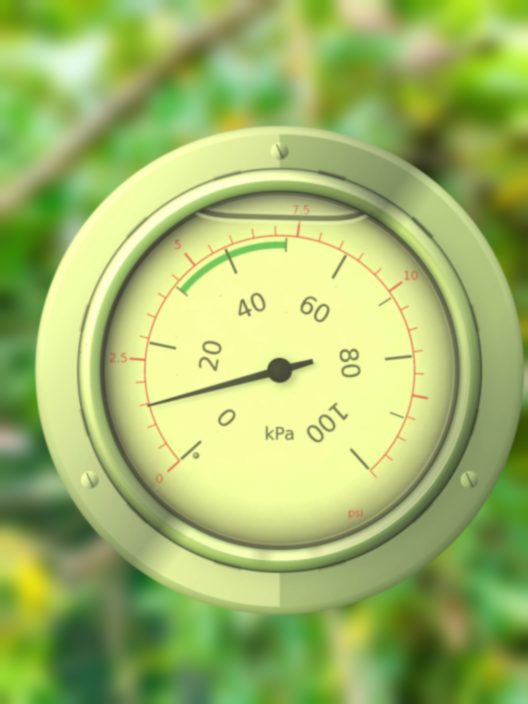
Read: 10kPa
